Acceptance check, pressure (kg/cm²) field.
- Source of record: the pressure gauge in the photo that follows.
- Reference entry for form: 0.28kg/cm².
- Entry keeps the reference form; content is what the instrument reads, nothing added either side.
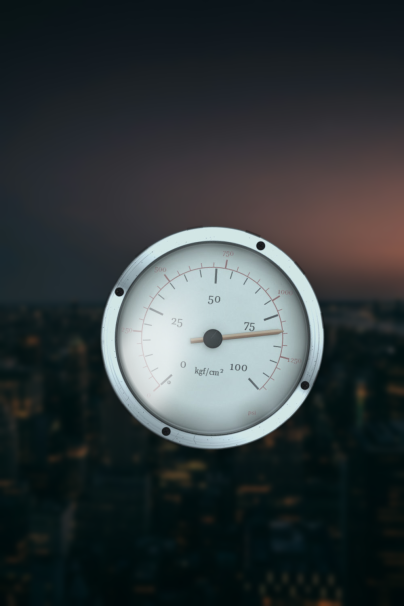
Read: 80kg/cm²
